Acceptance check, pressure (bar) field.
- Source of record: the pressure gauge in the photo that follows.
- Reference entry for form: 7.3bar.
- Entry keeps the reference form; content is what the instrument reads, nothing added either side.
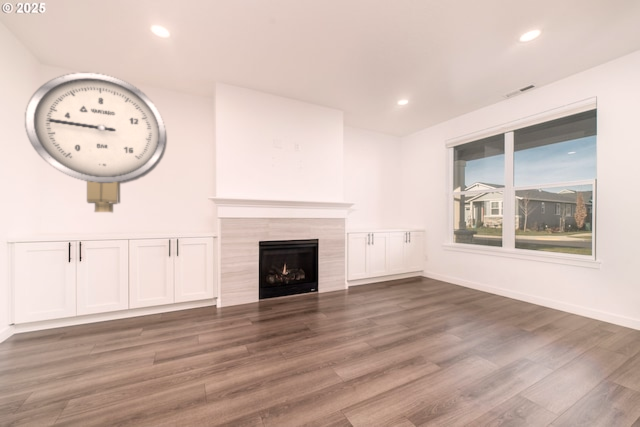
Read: 3bar
